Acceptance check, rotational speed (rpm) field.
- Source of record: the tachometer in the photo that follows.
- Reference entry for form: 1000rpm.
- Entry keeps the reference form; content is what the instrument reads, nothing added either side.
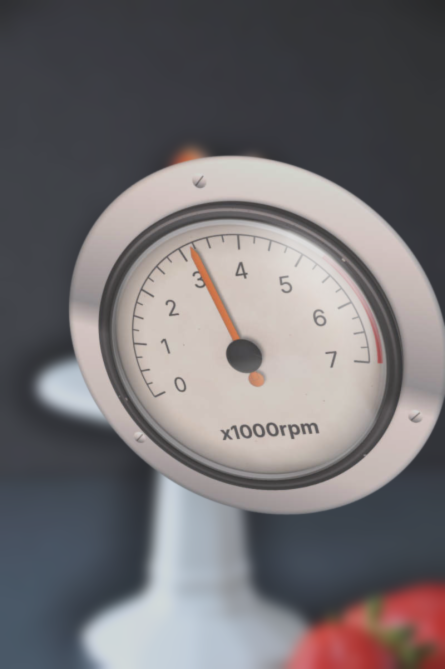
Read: 3250rpm
